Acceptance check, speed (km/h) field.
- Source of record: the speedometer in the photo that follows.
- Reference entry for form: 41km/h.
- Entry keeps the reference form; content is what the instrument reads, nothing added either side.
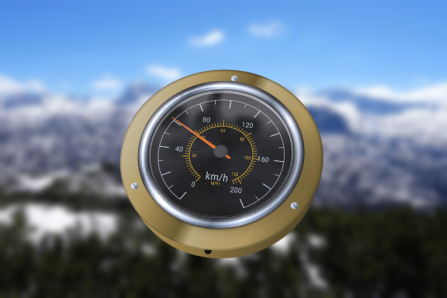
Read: 60km/h
